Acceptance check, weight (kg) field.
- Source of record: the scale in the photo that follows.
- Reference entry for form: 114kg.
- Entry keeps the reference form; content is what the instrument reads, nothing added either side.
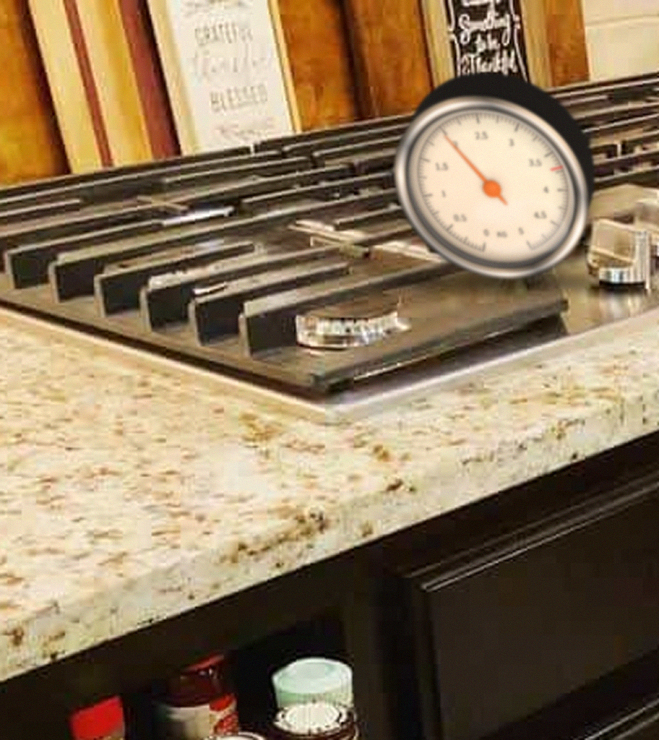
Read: 2kg
